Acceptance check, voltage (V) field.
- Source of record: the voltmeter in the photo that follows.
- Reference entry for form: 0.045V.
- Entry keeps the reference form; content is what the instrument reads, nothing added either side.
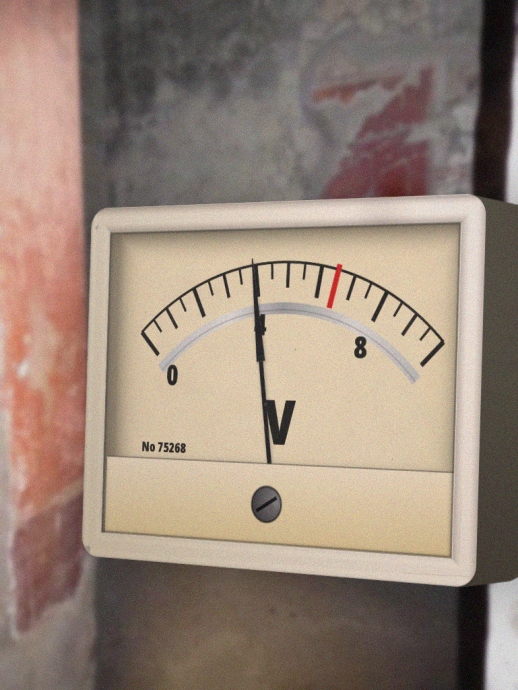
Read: 4V
